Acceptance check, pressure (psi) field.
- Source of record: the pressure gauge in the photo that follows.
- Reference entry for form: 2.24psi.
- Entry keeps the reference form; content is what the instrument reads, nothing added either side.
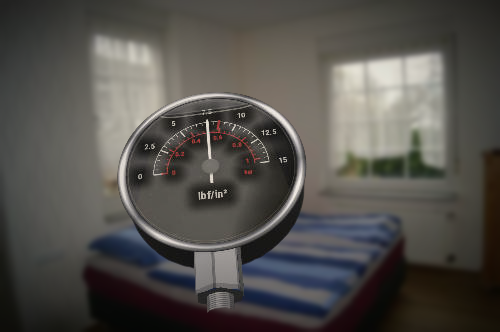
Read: 7.5psi
